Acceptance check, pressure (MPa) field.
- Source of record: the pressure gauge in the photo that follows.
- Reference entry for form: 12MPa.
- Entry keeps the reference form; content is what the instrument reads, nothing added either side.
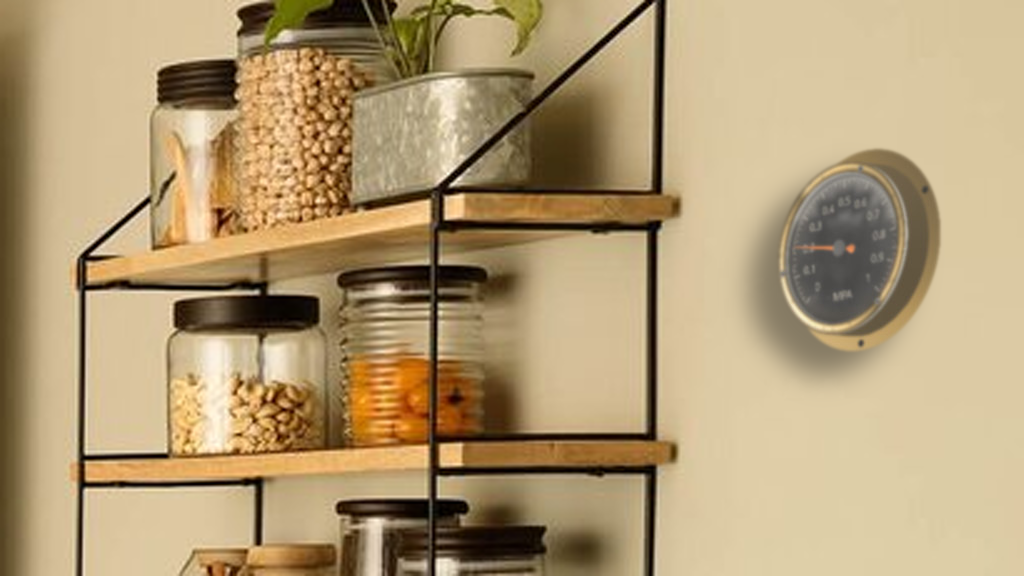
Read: 0.2MPa
